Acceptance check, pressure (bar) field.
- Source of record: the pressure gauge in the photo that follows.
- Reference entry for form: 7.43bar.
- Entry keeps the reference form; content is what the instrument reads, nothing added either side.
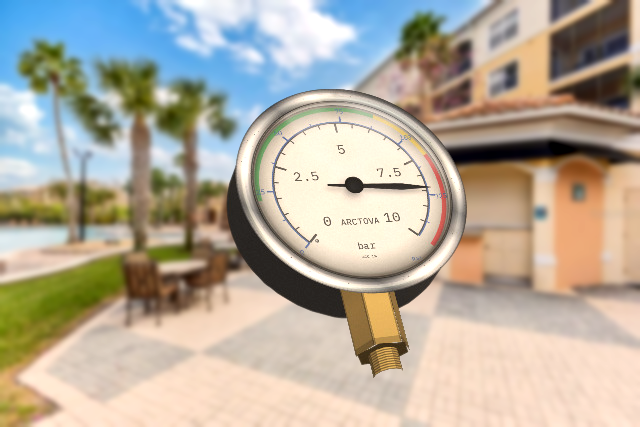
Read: 8.5bar
